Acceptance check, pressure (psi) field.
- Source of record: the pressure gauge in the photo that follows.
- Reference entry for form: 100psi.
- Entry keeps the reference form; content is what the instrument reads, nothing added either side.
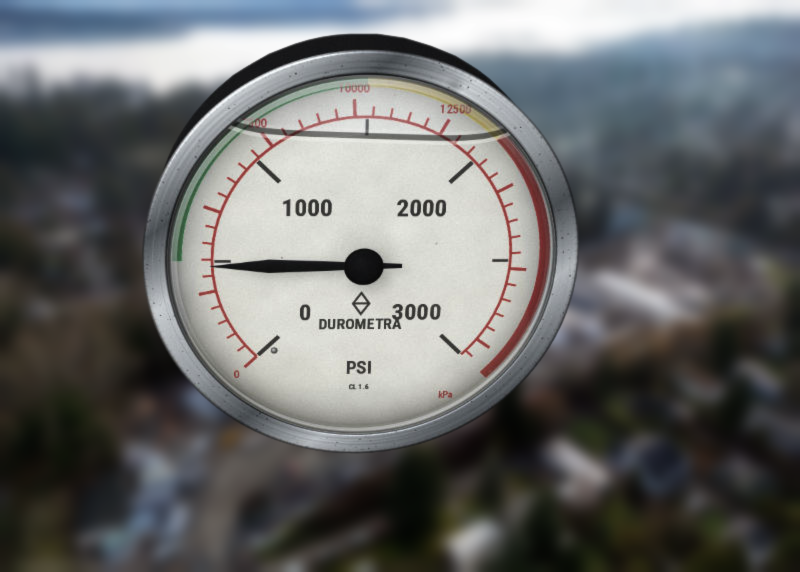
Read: 500psi
